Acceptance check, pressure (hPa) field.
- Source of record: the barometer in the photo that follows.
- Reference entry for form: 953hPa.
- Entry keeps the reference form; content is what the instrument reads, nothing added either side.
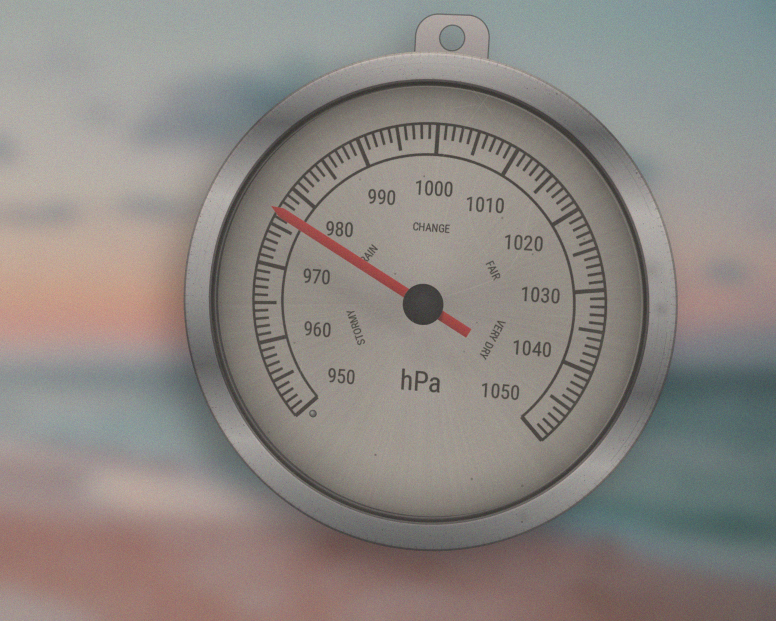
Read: 977hPa
